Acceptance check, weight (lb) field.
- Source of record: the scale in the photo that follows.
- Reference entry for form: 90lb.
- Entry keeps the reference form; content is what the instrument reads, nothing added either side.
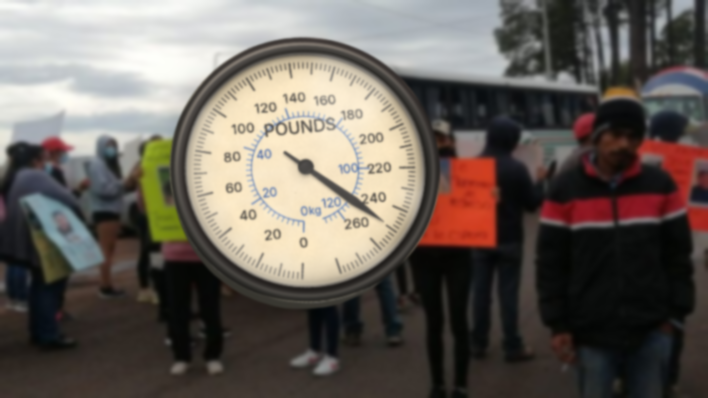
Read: 250lb
